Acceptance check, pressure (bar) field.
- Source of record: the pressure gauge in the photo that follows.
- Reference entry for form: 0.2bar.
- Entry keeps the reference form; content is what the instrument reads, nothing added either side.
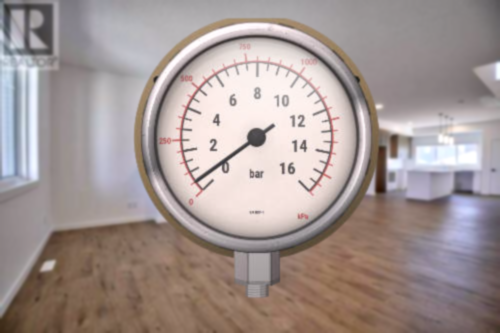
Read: 0.5bar
